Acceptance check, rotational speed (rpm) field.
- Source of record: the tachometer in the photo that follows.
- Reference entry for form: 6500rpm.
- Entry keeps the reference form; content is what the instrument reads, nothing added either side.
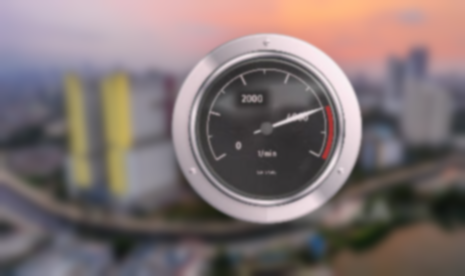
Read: 4000rpm
